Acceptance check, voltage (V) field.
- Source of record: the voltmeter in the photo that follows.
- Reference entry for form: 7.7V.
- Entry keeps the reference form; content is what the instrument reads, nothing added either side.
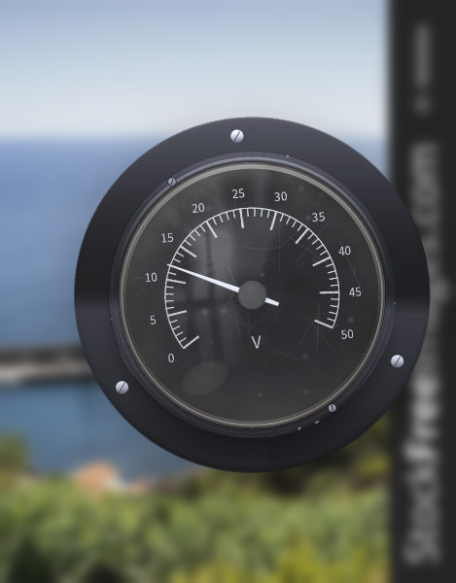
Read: 12V
